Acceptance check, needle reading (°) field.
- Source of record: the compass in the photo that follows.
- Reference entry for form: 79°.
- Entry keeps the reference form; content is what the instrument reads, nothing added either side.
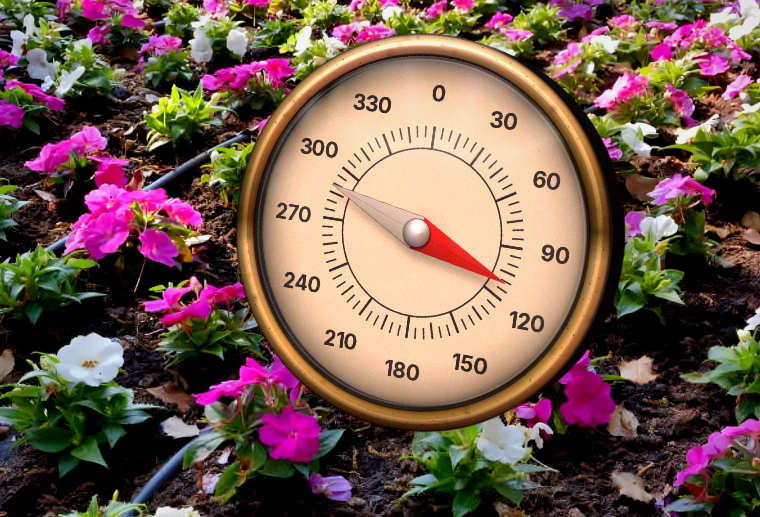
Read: 110°
